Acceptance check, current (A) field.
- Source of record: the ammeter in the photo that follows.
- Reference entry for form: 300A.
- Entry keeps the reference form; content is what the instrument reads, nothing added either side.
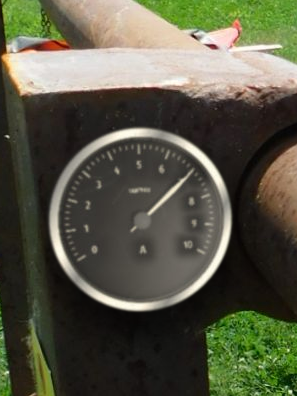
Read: 7A
